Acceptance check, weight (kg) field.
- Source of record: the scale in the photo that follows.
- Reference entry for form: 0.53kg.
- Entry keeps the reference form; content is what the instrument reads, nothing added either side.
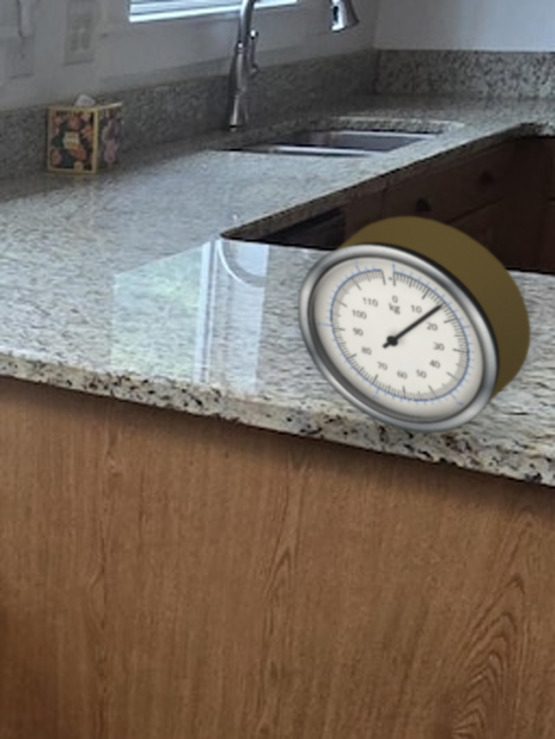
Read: 15kg
